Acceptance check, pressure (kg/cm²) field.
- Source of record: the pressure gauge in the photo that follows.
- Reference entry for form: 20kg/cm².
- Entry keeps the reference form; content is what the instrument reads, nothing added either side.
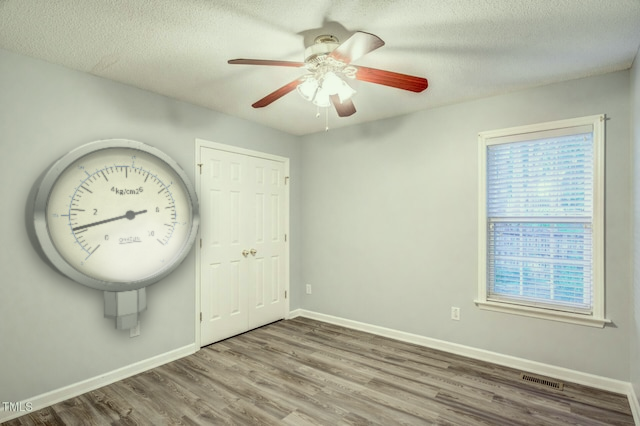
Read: 1.2kg/cm²
